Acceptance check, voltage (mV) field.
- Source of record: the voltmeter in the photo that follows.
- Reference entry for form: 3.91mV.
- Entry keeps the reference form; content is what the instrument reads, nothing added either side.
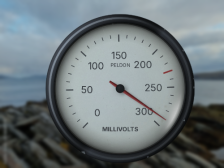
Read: 290mV
